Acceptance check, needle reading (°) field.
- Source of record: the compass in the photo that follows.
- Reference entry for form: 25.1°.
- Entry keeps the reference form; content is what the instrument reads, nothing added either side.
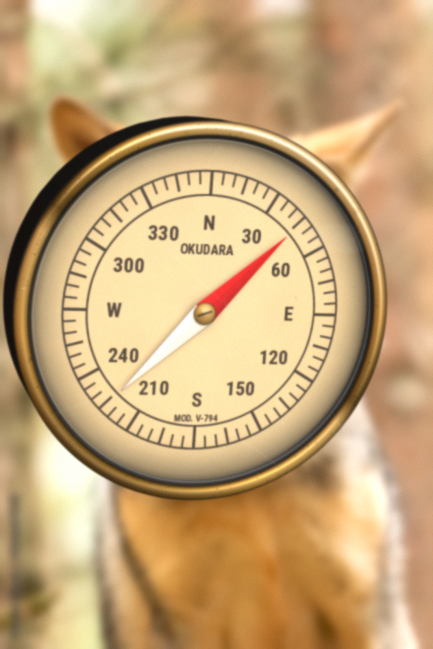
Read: 45°
